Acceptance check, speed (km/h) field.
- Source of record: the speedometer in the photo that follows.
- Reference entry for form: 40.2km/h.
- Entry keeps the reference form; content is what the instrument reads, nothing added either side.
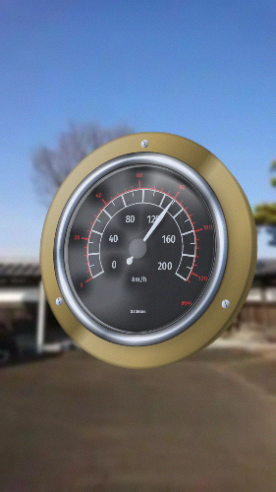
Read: 130km/h
